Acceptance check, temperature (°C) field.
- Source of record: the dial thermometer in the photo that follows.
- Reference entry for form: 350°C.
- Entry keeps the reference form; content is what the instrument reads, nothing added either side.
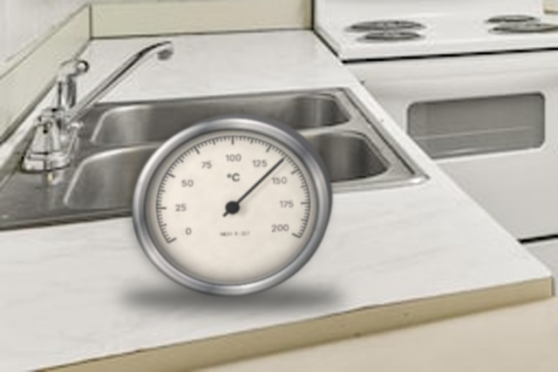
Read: 137.5°C
